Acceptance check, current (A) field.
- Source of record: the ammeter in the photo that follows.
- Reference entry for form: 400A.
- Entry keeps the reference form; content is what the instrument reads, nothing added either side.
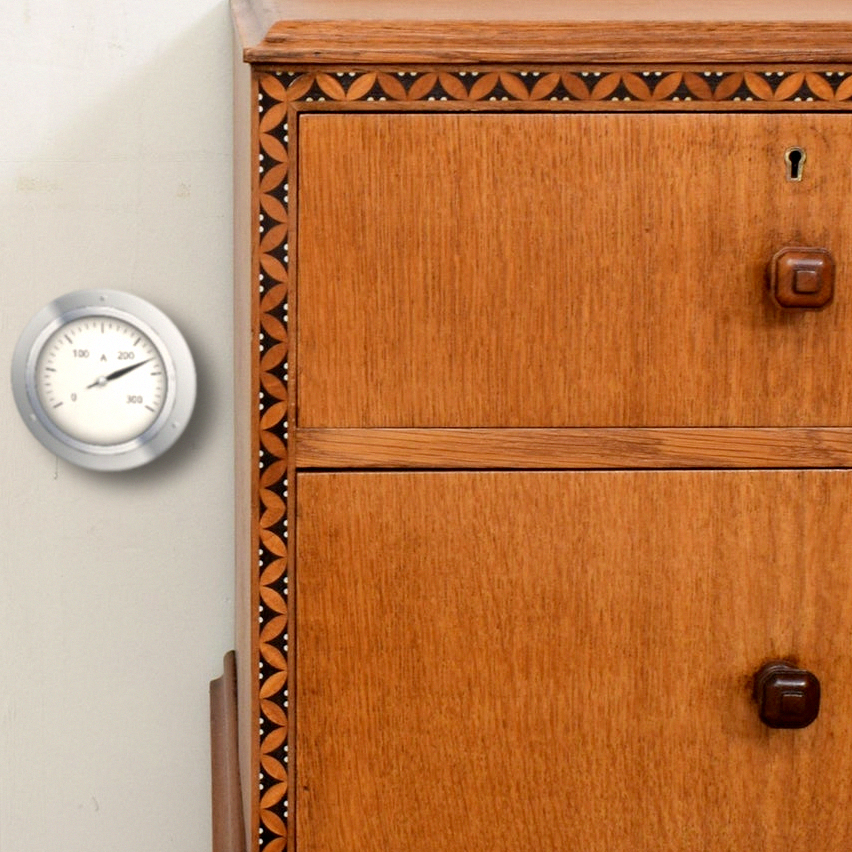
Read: 230A
